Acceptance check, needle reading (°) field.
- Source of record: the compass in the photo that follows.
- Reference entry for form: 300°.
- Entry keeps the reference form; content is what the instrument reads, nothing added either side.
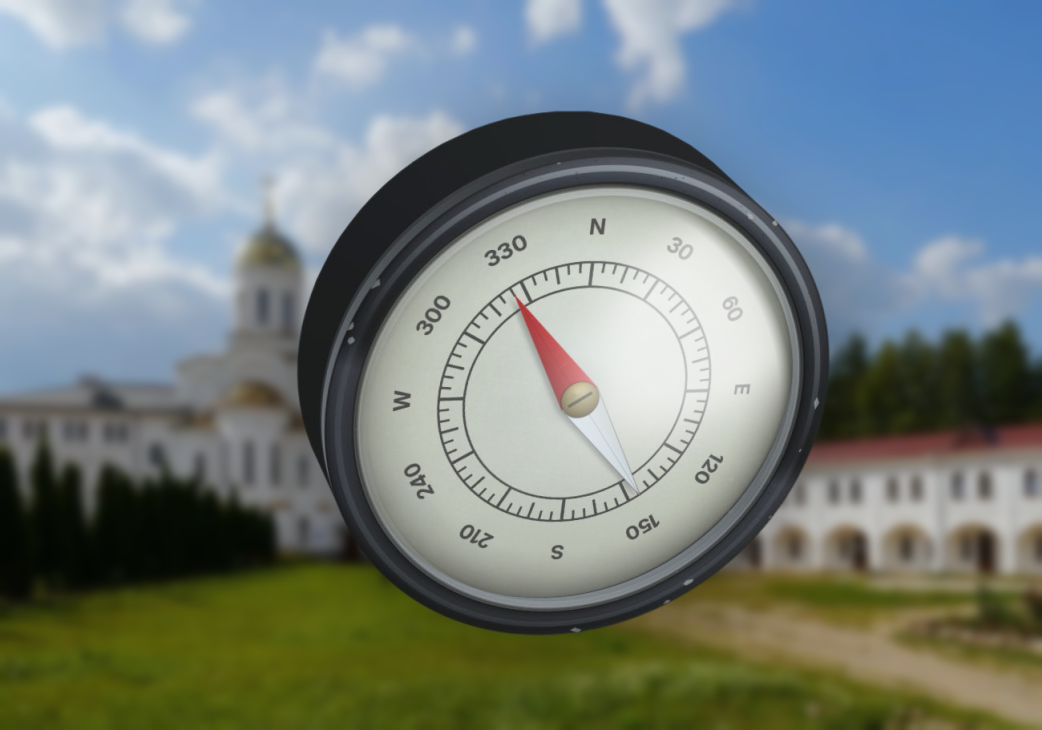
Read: 325°
